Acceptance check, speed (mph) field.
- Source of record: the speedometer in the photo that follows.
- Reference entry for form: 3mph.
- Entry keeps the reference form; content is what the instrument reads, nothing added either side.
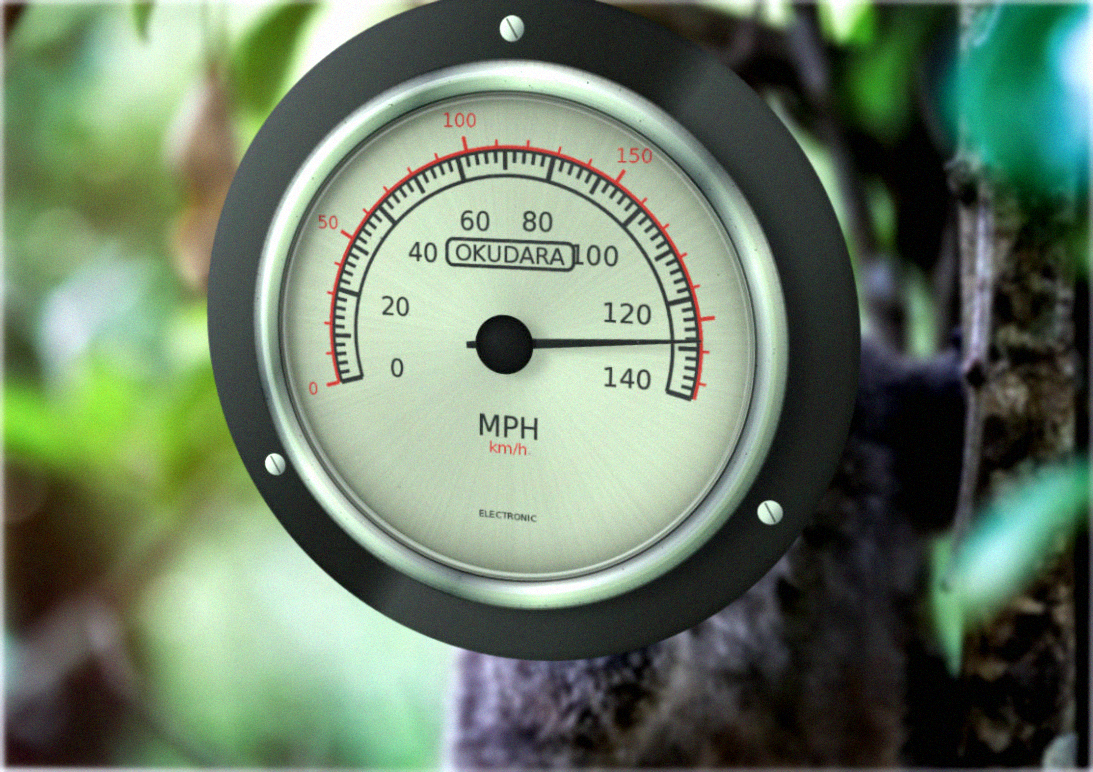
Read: 128mph
